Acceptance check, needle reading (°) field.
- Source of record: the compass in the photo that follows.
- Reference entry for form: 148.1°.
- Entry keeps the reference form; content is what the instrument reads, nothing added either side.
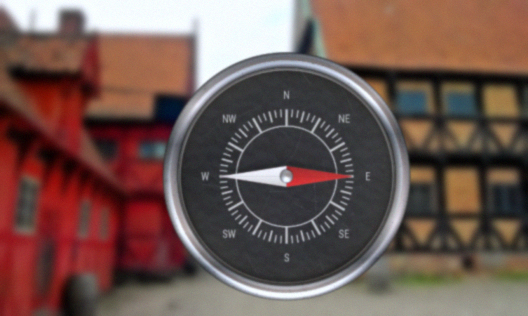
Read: 90°
